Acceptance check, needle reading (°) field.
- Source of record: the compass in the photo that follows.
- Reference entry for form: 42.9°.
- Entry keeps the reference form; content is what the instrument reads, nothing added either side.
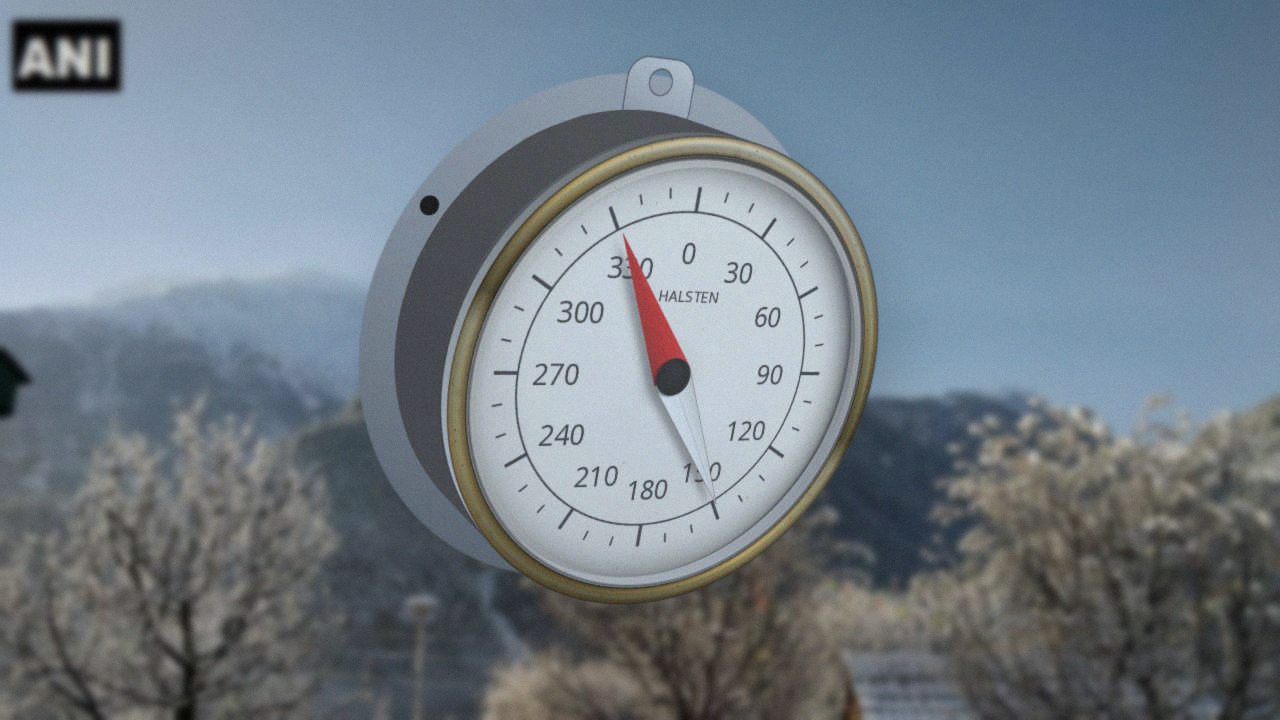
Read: 330°
